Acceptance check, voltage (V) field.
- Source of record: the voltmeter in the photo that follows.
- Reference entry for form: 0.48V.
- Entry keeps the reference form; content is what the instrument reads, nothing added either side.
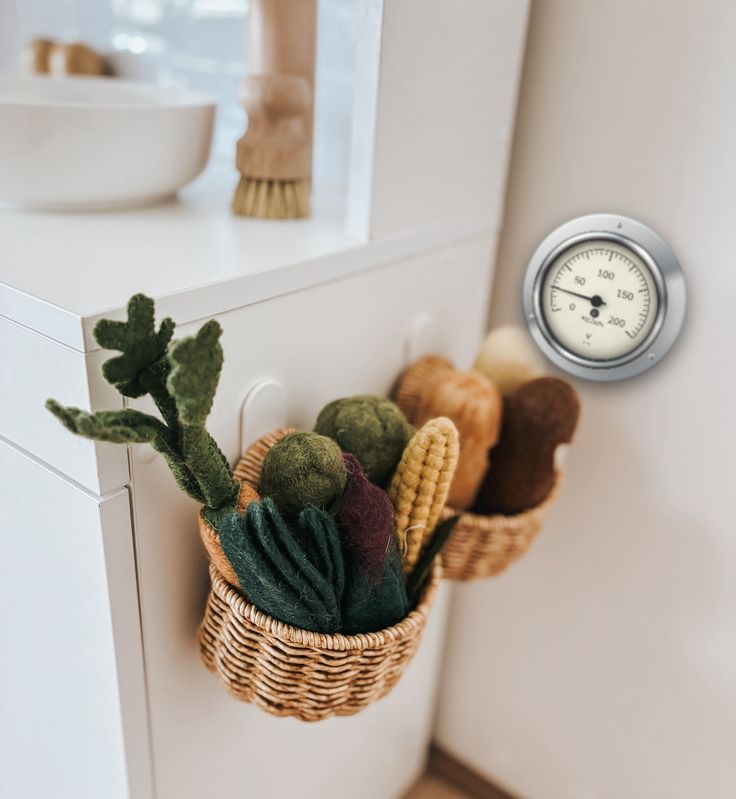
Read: 25V
